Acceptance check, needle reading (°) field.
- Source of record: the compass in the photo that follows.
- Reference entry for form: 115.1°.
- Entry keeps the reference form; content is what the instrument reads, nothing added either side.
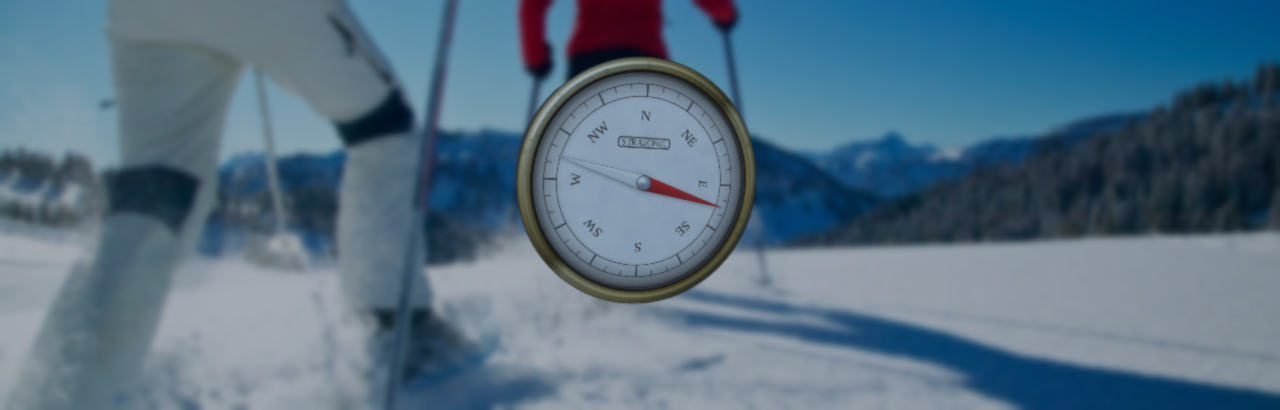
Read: 105°
